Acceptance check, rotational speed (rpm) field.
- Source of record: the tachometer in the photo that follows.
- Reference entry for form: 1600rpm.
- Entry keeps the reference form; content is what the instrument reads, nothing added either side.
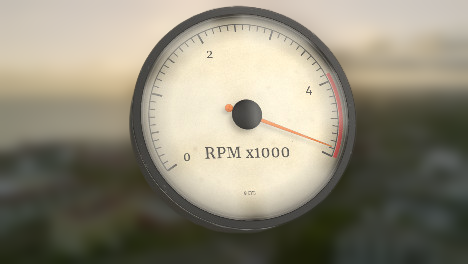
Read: 4900rpm
